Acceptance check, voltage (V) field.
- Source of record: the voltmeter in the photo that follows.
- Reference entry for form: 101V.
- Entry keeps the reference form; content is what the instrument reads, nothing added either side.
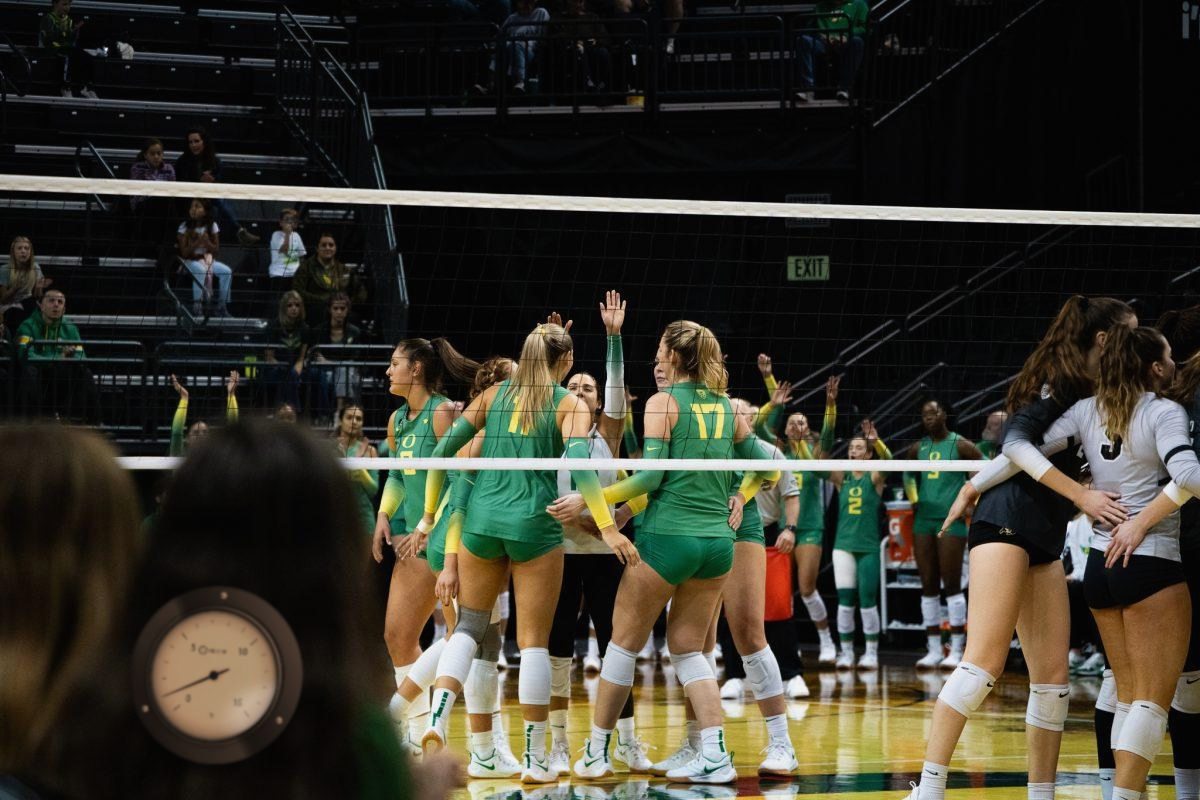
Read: 1V
